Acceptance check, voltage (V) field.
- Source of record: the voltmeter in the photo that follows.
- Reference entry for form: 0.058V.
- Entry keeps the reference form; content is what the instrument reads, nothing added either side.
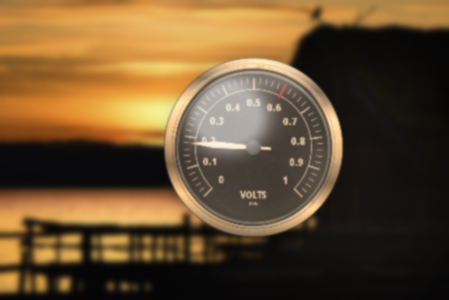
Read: 0.18V
